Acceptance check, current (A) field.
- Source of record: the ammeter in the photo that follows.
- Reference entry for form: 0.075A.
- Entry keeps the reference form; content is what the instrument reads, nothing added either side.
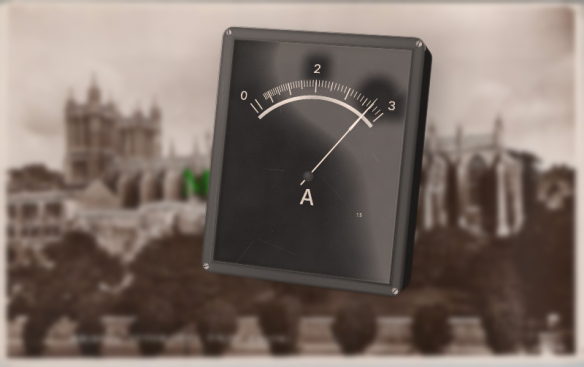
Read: 2.85A
